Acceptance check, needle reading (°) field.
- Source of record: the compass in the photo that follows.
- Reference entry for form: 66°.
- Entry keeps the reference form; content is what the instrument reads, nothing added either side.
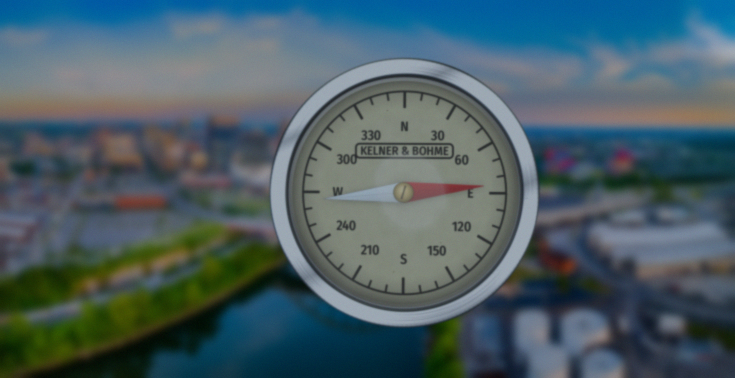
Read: 85°
